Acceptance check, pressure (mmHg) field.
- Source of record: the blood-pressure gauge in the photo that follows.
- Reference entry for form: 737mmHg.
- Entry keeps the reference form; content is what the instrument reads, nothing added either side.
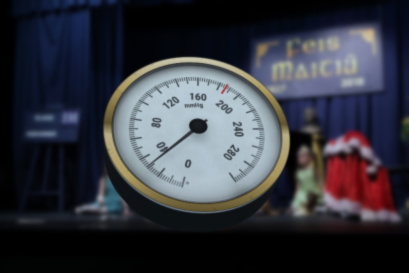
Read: 30mmHg
